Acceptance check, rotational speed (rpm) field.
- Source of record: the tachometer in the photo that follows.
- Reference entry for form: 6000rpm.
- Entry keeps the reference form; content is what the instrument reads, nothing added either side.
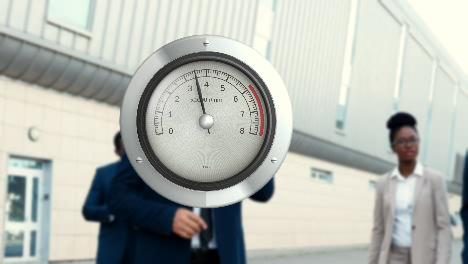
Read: 3500rpm
